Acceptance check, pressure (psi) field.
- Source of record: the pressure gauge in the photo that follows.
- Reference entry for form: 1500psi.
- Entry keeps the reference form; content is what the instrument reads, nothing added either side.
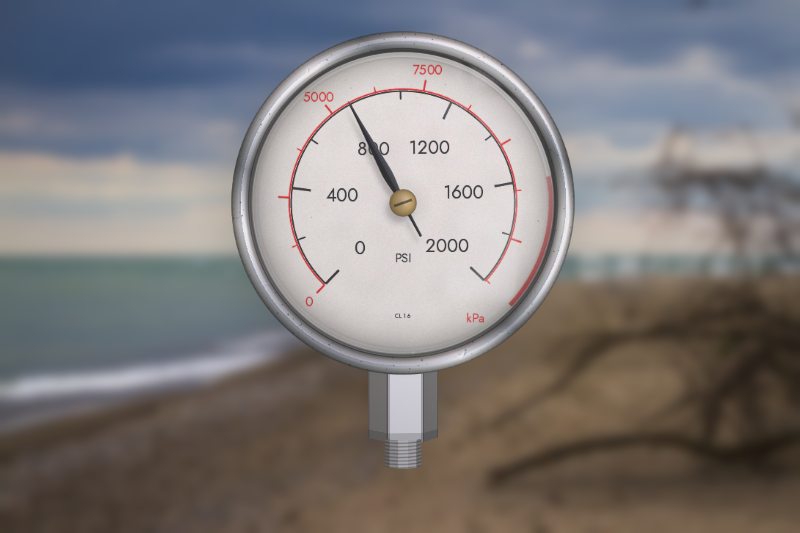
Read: 800psi
